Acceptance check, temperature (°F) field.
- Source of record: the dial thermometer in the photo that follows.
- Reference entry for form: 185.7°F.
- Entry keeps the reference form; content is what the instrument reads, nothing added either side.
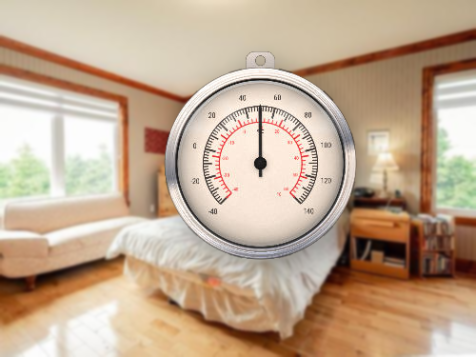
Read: 50°F
